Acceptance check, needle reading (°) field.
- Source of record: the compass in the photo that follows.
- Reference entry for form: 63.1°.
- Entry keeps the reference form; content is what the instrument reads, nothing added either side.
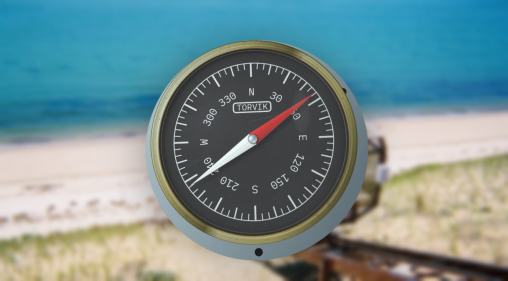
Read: 55°
